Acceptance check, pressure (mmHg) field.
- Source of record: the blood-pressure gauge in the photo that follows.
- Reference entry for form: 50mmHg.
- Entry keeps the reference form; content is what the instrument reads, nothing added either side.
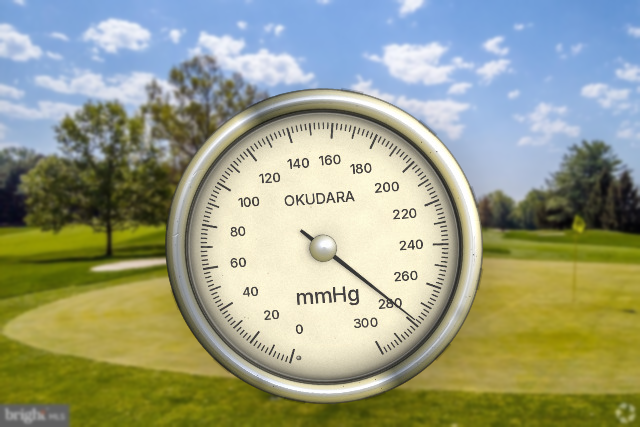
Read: 278mmHg
